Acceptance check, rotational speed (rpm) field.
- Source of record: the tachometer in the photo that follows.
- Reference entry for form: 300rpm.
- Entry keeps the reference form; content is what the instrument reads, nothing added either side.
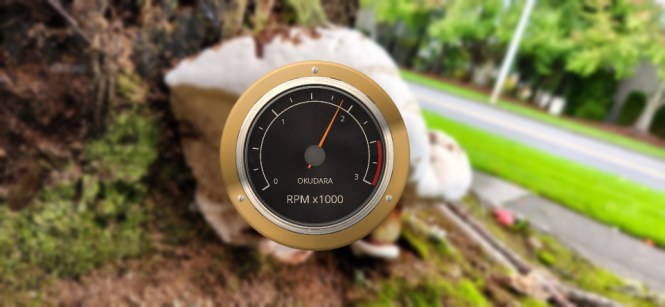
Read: 1875rpm
